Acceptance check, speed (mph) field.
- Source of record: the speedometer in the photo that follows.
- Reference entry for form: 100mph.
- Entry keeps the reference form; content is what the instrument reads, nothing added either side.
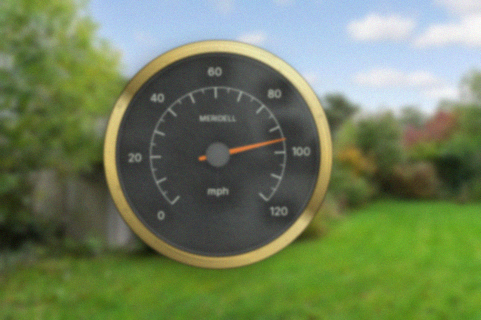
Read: 95mph
